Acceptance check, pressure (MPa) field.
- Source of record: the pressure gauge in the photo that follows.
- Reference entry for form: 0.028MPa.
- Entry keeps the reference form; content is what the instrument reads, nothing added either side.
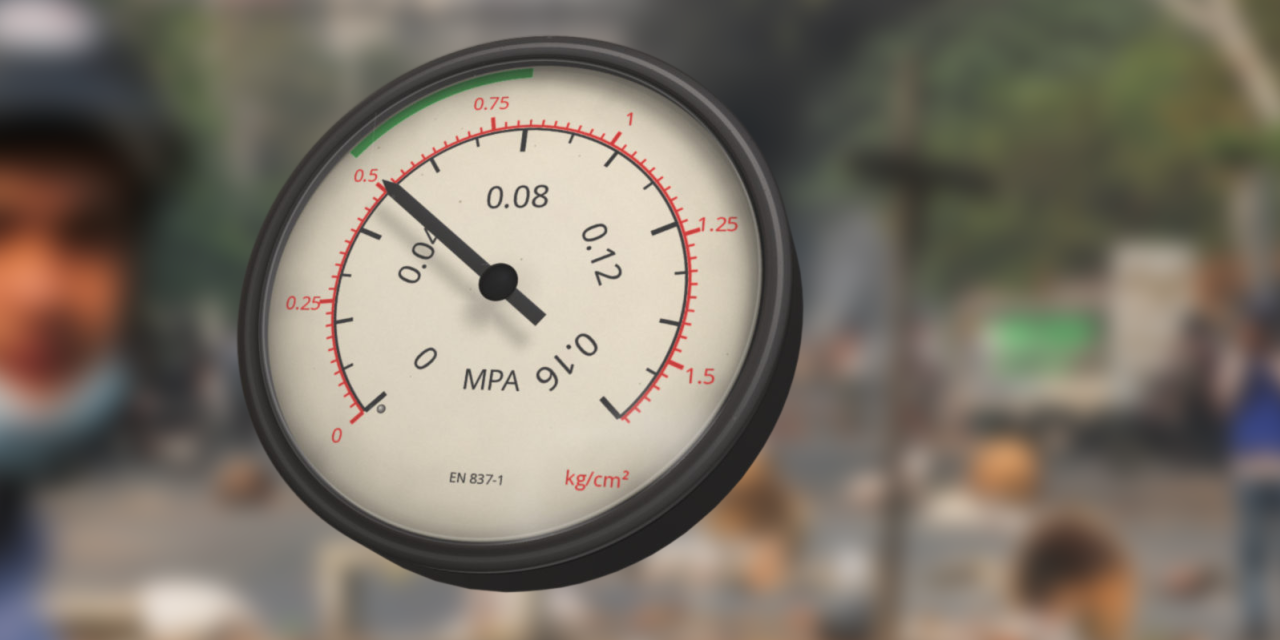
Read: 0.05MPa
